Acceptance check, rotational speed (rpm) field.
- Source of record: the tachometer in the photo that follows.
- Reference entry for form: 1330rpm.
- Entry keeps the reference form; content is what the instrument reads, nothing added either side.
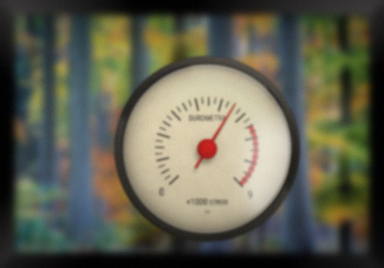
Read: 5500rpm
